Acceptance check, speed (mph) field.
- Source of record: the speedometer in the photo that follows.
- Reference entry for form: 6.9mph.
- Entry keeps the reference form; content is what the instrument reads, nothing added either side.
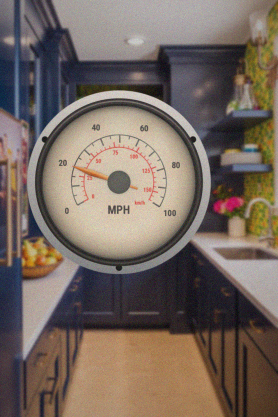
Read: 20mph
